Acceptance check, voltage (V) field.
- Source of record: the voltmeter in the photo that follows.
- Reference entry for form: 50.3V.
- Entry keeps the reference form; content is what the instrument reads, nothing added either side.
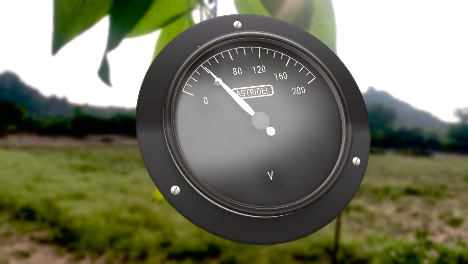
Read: 40V
